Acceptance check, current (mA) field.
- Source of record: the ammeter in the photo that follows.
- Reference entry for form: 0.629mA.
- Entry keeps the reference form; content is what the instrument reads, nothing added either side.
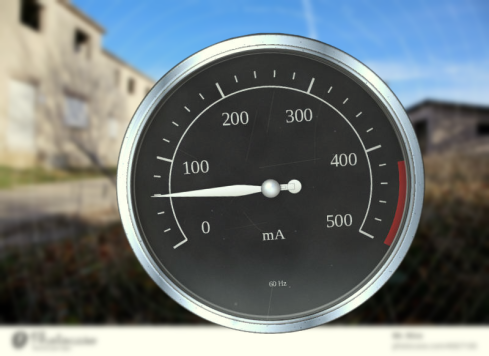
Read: 60mA
